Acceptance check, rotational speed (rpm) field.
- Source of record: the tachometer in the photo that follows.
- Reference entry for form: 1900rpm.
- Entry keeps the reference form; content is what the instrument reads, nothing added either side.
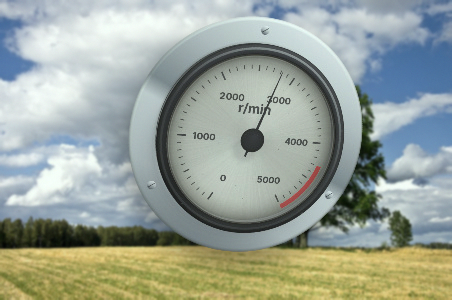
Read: 2800rpm
